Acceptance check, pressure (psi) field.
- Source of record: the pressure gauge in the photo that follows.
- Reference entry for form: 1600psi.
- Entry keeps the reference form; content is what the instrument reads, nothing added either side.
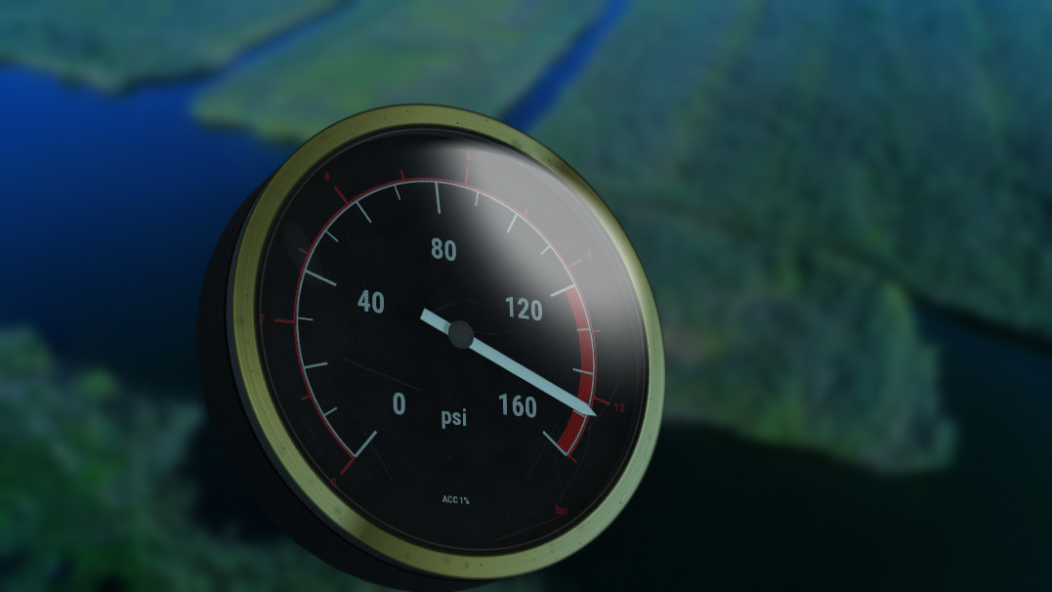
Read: 150psi
